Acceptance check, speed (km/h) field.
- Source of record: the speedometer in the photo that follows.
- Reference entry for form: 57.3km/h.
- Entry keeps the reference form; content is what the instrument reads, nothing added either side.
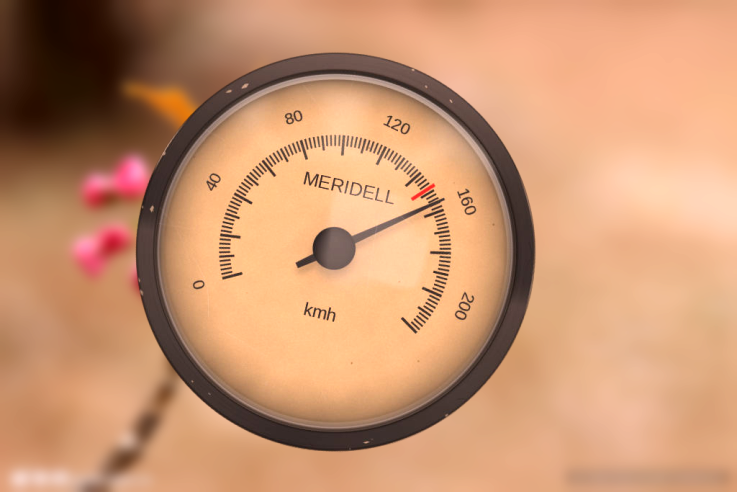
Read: 156km/h
